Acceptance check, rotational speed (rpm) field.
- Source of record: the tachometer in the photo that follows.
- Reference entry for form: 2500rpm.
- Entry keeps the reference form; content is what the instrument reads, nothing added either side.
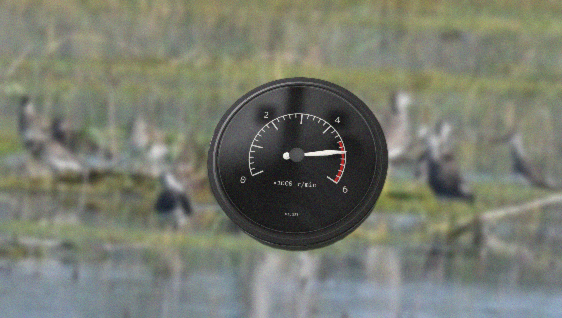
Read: 5000rpm
